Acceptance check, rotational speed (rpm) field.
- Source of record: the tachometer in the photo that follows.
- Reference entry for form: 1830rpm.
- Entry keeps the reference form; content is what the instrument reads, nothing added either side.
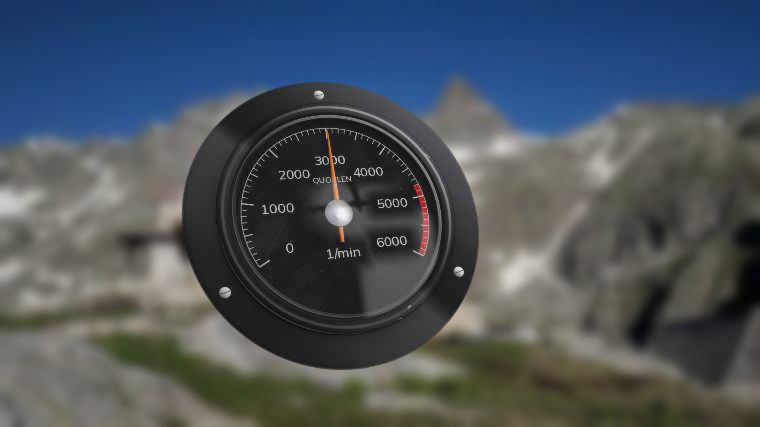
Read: 3000rpm
